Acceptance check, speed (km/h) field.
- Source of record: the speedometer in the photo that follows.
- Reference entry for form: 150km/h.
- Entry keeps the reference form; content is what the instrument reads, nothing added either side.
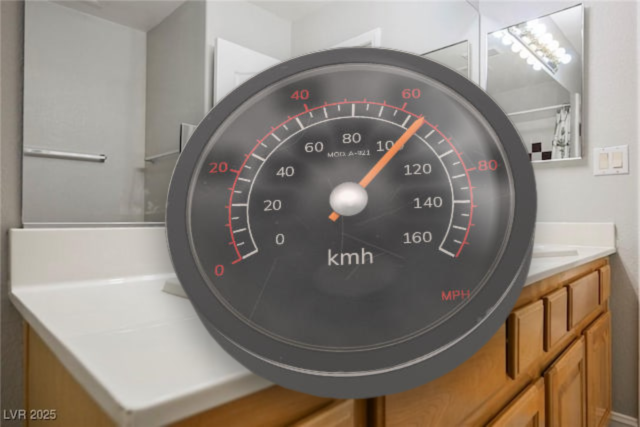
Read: 105km/h
